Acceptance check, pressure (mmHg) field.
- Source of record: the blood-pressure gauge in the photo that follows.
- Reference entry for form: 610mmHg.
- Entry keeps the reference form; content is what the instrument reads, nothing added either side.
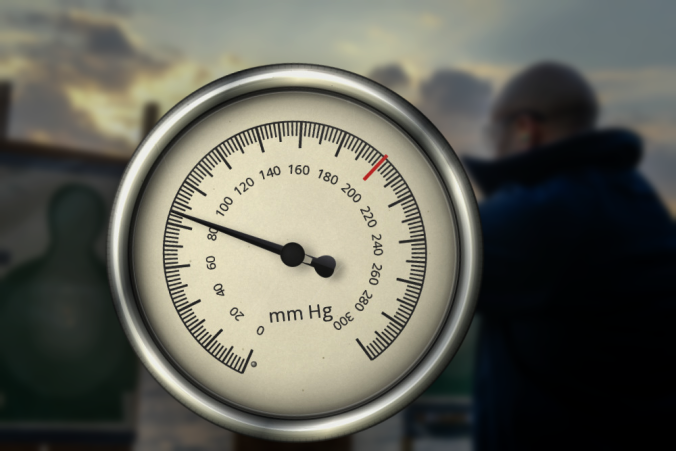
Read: 86mmHg
